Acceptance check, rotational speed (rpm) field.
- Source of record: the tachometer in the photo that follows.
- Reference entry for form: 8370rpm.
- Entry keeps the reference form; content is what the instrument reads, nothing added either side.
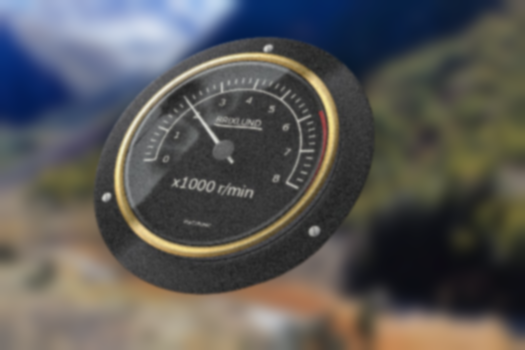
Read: 2000rpm
